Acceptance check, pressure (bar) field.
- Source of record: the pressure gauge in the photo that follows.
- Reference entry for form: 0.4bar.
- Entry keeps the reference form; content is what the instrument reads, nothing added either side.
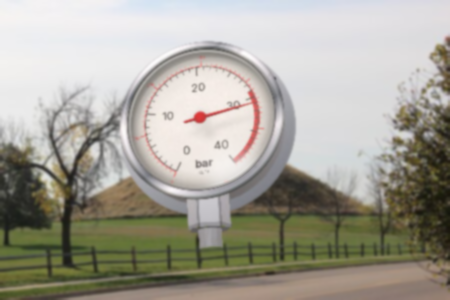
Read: 31bar
